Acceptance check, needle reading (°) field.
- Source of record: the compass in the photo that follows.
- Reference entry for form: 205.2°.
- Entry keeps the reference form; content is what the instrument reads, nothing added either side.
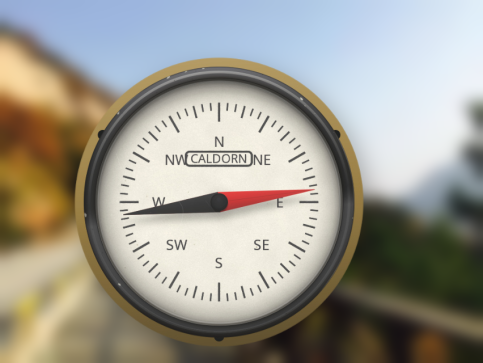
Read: 82.5°
